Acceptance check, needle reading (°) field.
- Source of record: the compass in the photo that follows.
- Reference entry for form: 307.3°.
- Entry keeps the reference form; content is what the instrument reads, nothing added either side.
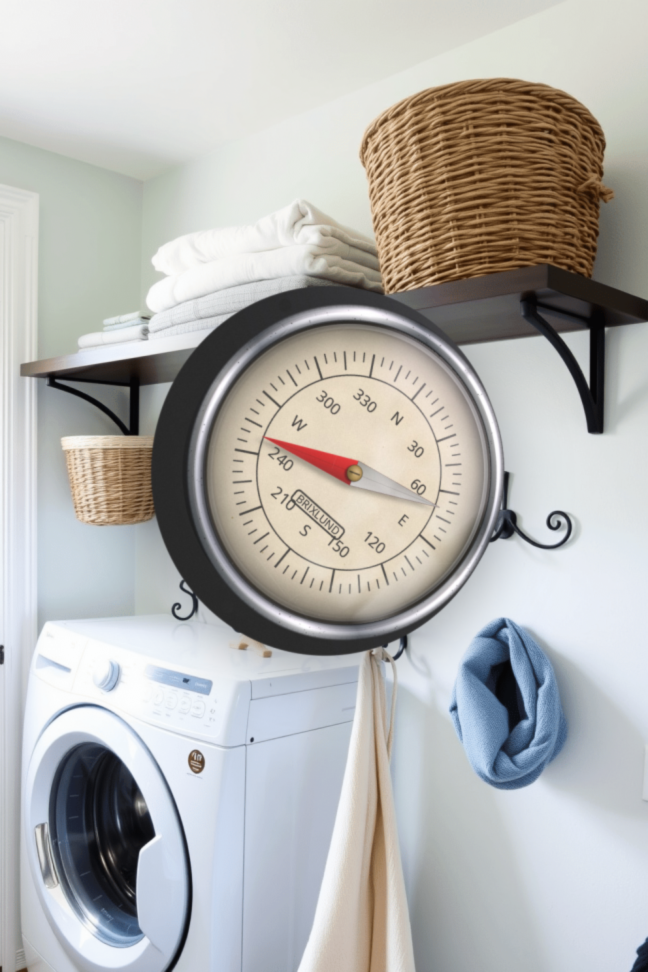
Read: 250°
